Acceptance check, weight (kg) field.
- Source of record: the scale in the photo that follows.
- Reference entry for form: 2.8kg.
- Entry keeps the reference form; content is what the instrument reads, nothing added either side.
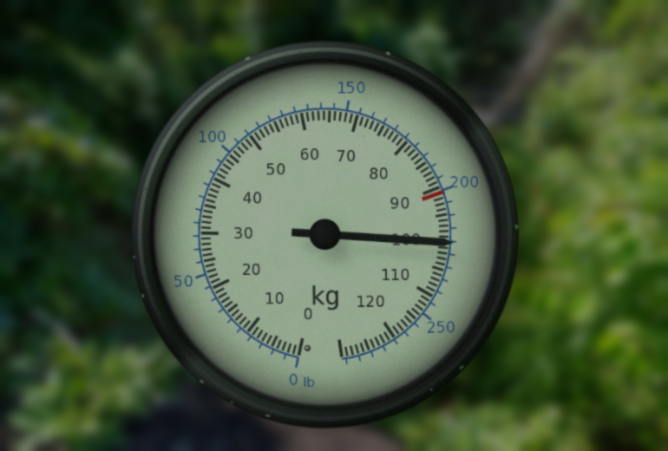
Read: 100kg
